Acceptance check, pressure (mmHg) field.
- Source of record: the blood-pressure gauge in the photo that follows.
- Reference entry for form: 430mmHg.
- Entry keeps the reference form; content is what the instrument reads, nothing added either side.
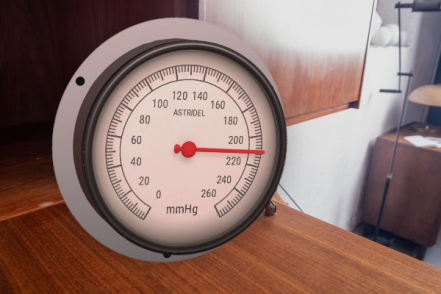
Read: 210mmHg
